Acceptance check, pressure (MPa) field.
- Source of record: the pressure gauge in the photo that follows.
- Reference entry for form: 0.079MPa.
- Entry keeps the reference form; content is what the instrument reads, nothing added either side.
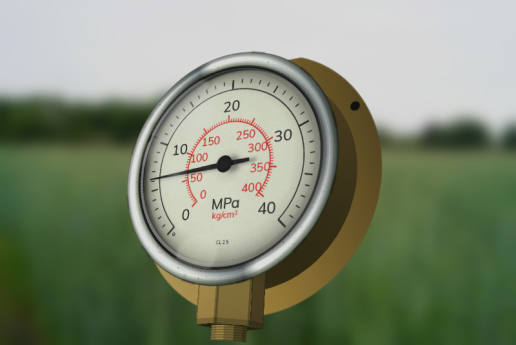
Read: 6MPa
